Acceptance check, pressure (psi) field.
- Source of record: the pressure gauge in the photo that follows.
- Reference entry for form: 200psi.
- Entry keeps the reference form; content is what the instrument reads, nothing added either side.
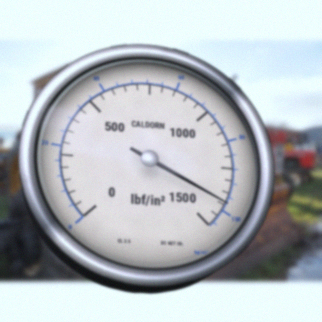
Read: 1400psi
